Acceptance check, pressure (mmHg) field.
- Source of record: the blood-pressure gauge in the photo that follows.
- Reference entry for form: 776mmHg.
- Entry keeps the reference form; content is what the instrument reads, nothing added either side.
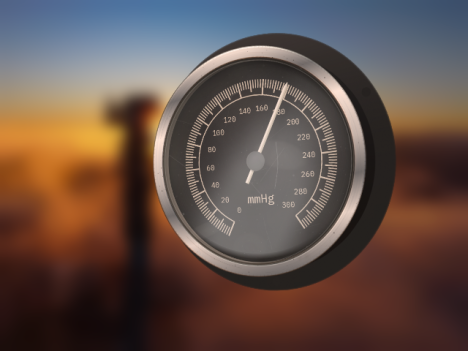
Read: 180mmHg
